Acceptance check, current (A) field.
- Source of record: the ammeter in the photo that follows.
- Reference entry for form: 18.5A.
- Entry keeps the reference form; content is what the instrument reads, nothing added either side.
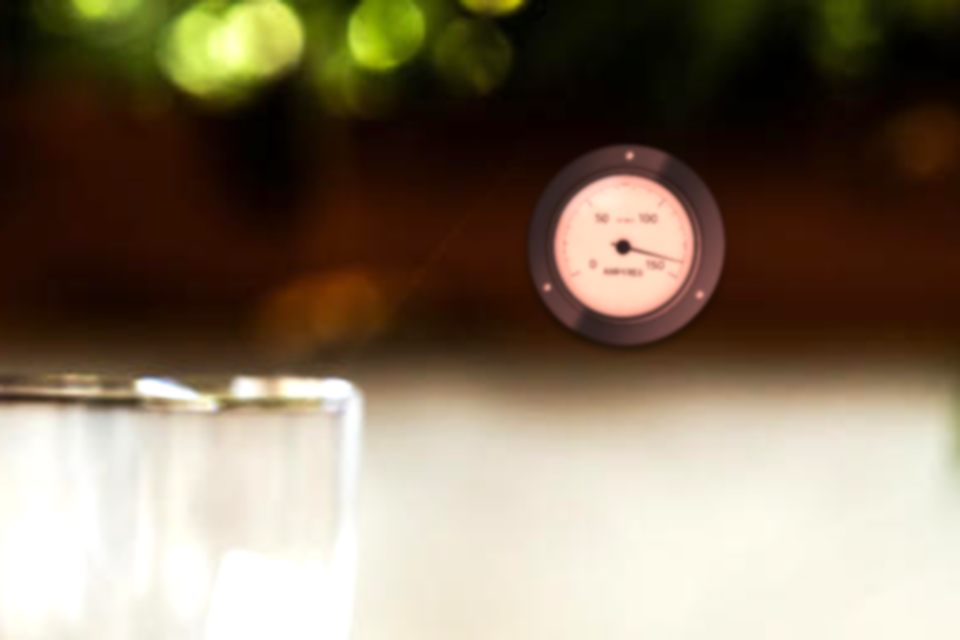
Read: 140A
